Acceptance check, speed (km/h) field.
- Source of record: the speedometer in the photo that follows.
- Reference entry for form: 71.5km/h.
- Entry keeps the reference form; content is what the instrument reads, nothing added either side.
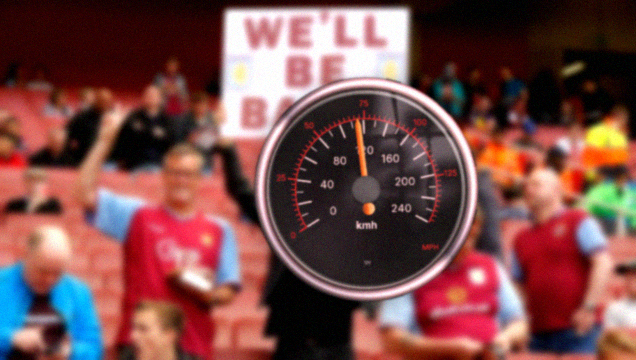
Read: 115km/h
